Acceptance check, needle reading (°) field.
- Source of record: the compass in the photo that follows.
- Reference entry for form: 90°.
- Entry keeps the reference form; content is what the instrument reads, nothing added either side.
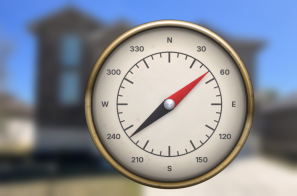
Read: 50°
